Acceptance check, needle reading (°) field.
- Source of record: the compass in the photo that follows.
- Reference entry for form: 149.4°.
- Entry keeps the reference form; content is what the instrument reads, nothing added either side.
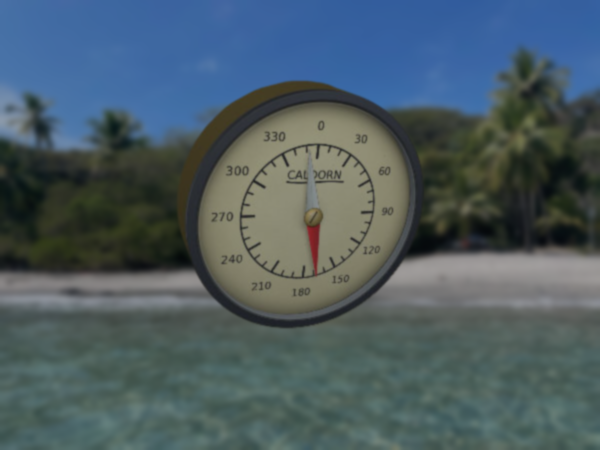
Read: 170°
